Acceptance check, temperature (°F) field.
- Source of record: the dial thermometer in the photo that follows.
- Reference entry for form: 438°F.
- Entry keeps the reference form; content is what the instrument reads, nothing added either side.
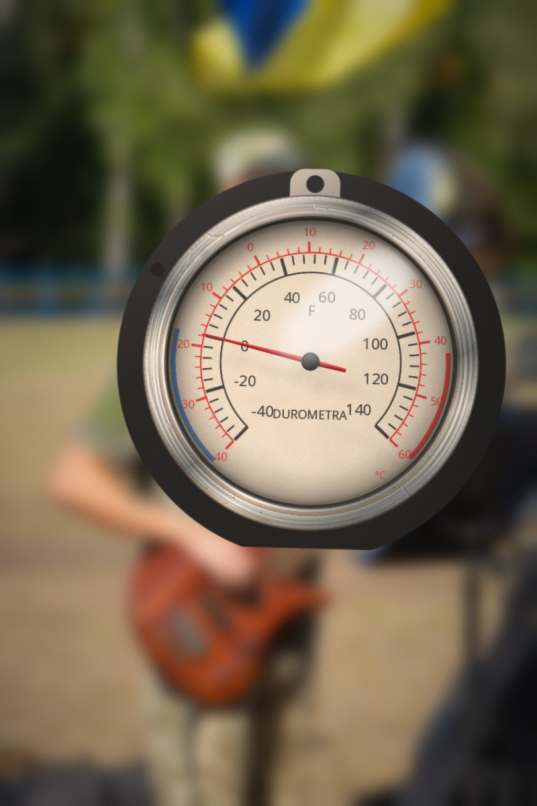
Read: 0°F
